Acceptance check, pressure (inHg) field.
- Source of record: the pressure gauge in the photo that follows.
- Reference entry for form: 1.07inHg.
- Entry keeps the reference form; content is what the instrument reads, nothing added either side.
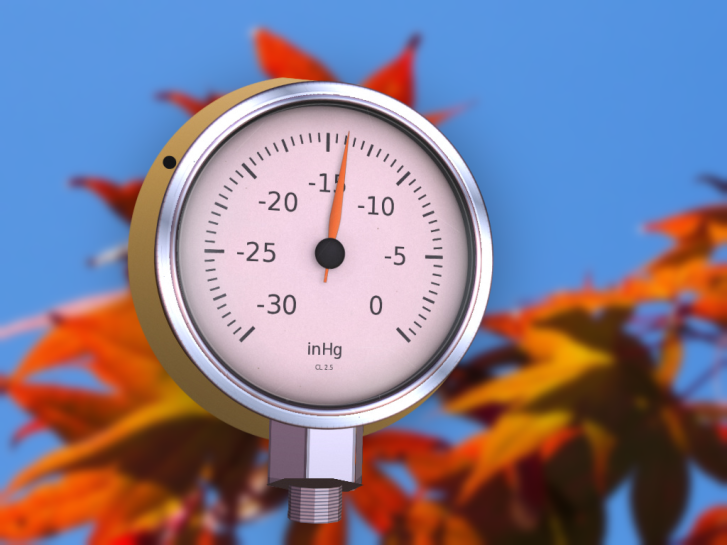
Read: -14inHg
